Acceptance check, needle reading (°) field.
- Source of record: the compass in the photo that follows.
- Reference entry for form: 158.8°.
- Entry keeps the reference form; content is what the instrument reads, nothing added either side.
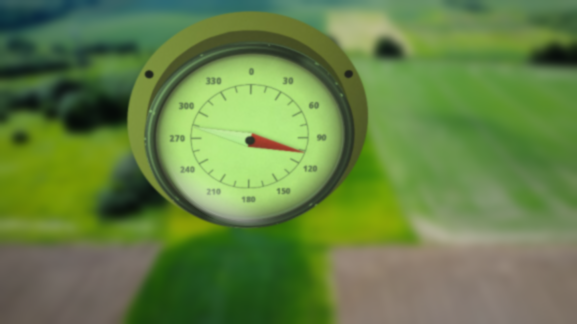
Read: 105°
